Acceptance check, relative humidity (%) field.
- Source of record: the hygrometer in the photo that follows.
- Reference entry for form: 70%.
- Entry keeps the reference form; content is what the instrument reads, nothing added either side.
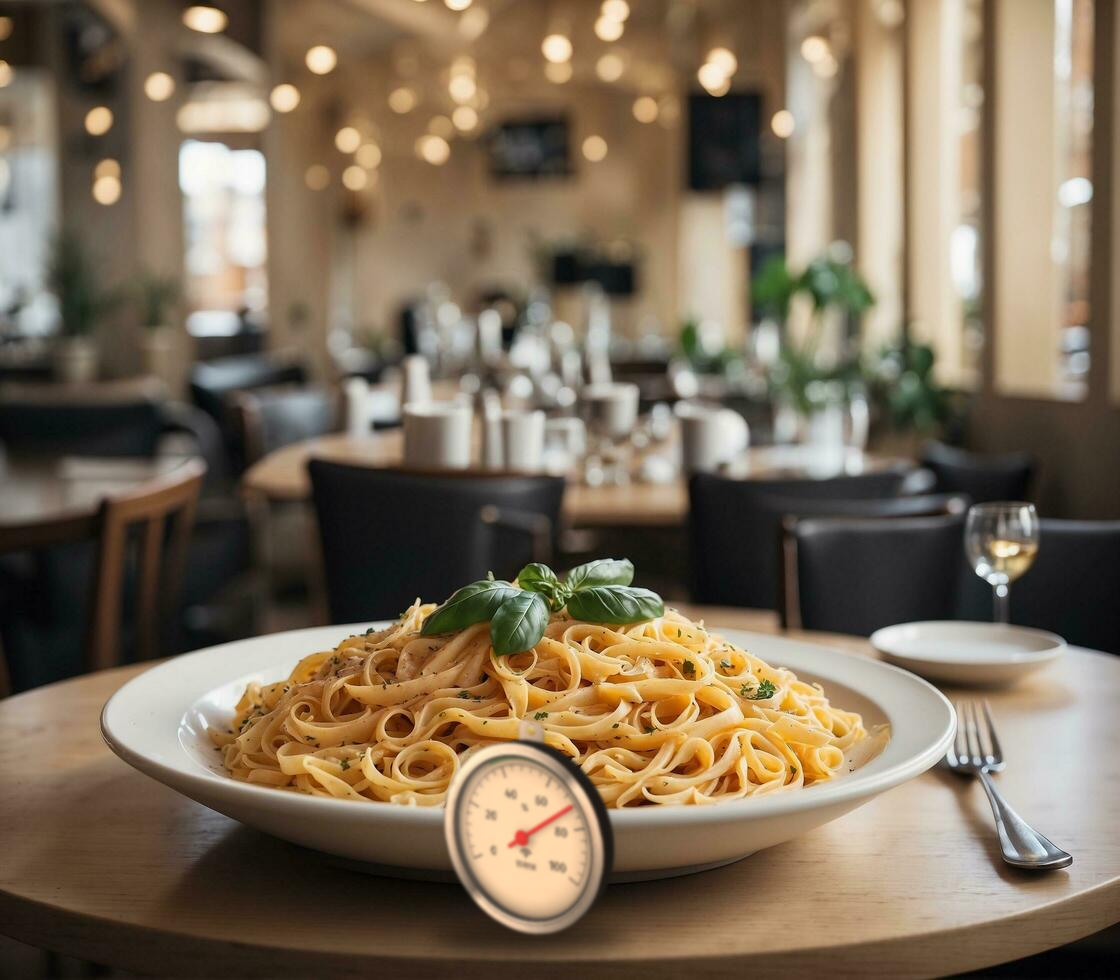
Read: 72%
